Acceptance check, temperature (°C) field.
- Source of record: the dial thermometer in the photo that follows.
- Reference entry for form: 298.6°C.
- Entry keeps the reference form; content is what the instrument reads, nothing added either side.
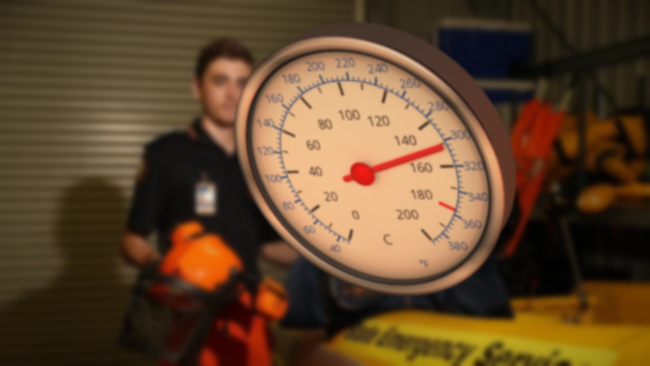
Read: 150°C
